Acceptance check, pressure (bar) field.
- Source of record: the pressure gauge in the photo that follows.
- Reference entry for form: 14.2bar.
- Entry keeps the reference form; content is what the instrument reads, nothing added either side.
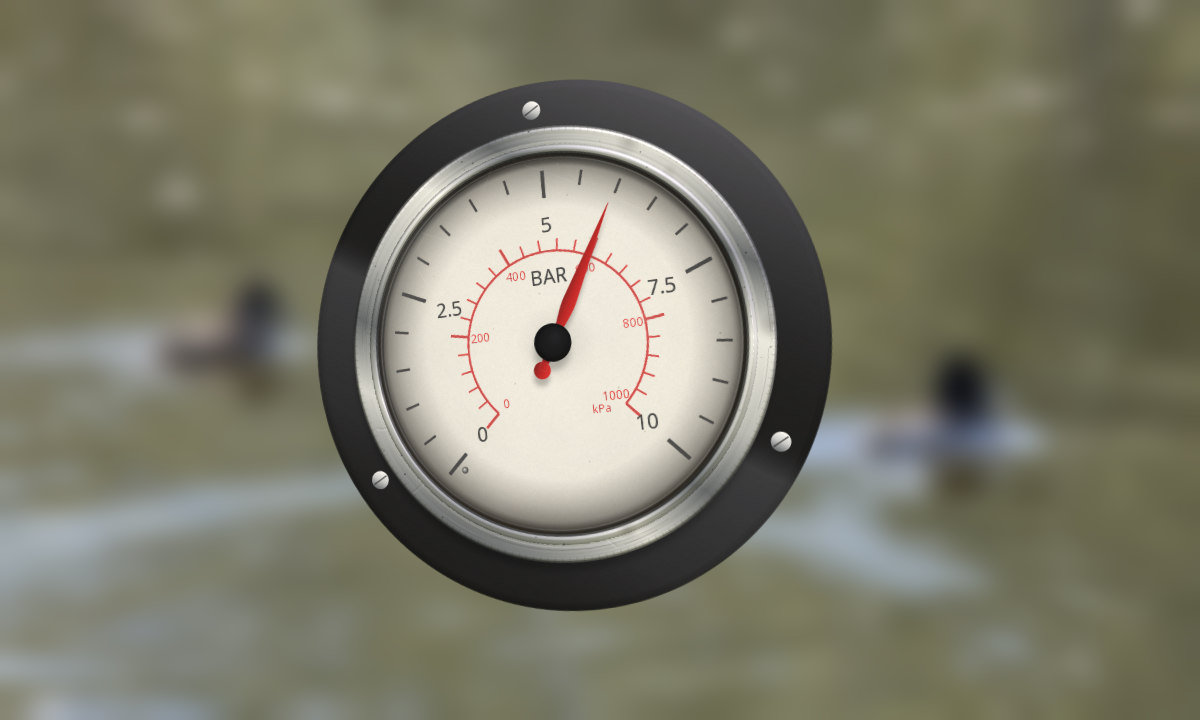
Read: 6bar
